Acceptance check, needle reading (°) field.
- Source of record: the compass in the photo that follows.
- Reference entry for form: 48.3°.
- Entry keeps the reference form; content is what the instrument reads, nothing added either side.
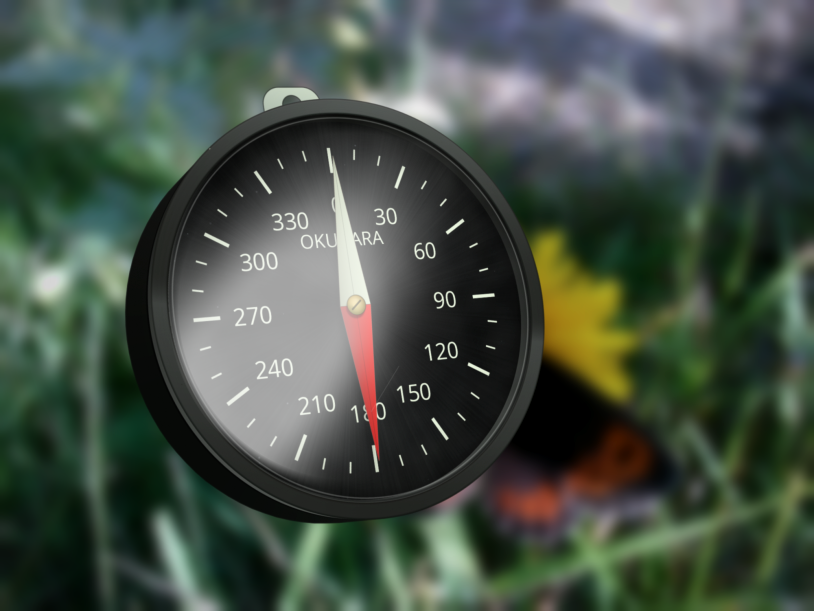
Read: 180°
